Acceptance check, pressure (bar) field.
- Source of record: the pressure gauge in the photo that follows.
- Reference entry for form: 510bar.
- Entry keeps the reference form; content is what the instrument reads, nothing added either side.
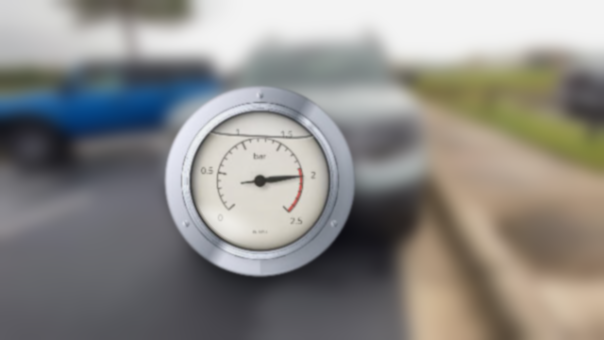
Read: 2bar
